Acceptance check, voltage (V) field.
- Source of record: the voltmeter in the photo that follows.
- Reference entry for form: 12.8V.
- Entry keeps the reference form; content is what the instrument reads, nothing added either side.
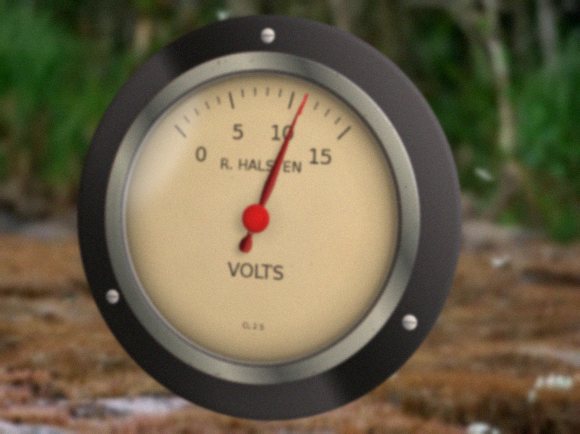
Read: 11V
